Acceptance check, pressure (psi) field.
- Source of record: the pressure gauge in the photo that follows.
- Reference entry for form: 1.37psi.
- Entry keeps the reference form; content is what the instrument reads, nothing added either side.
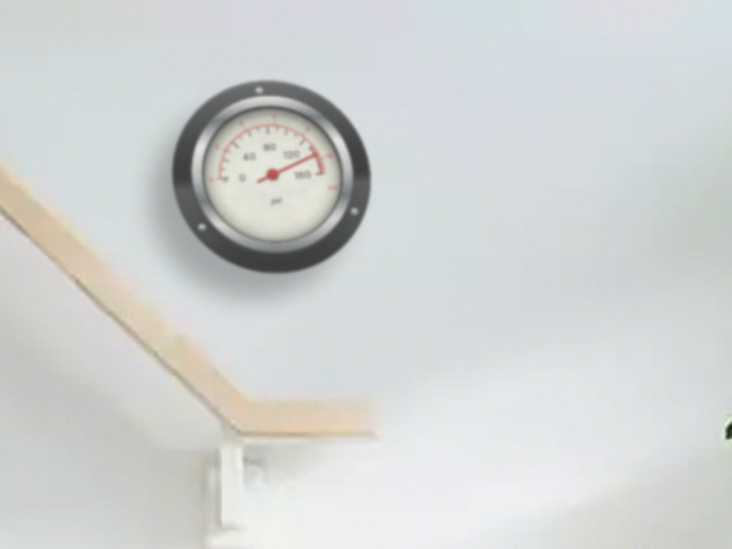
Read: 140psi
